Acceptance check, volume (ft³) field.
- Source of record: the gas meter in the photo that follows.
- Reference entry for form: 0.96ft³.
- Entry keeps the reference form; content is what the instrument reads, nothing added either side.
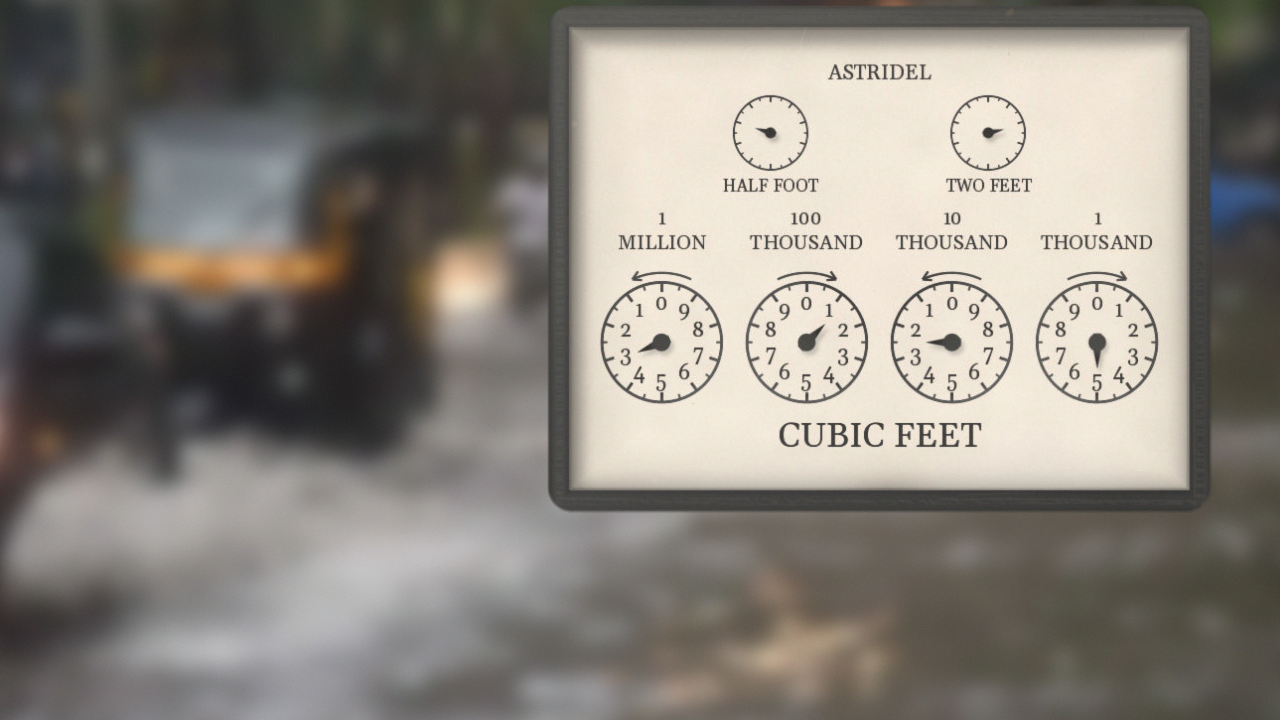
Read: 312500ft³
